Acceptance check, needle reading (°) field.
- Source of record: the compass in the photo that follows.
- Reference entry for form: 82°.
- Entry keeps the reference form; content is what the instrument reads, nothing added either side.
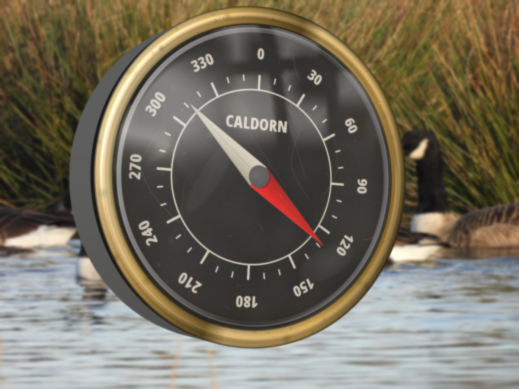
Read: 130°
